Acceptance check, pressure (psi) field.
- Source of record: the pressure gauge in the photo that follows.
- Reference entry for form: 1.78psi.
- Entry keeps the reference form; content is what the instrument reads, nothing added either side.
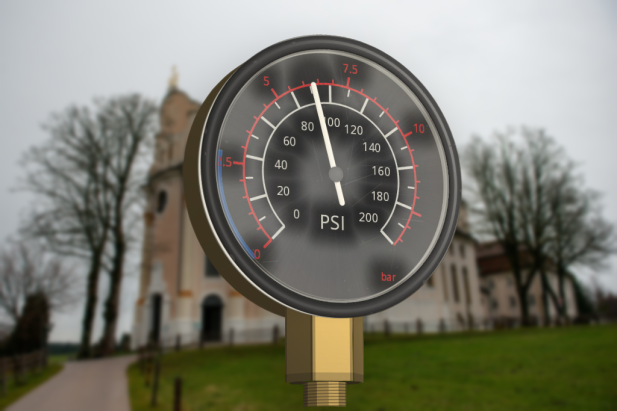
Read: 90psi
